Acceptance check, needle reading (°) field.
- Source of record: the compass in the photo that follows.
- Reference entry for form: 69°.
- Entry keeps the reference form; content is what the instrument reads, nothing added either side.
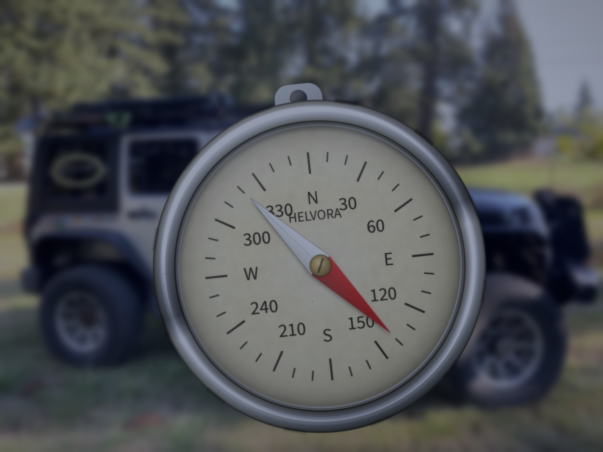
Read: 140°
